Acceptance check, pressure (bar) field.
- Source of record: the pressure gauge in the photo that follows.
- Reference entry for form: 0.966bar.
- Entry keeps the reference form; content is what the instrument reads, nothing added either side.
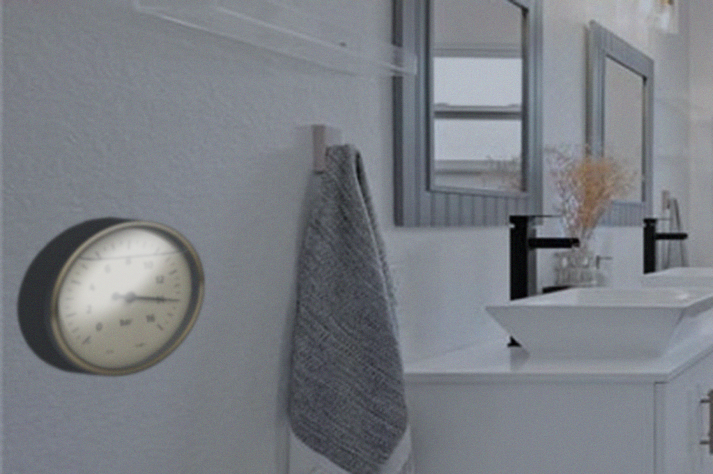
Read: 14bar
